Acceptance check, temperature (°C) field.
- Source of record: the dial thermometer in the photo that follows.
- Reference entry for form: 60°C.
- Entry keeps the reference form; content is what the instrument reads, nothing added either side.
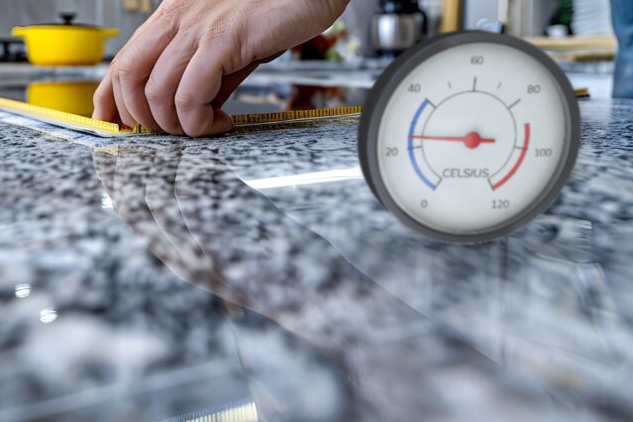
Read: 25°C
